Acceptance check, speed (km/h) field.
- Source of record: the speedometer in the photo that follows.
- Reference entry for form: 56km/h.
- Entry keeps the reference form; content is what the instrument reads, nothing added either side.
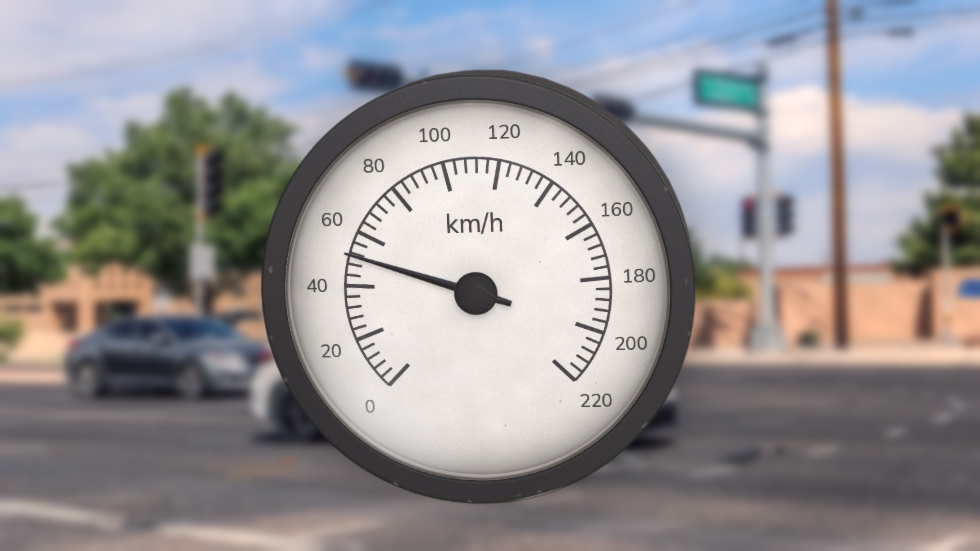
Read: 52km/h
